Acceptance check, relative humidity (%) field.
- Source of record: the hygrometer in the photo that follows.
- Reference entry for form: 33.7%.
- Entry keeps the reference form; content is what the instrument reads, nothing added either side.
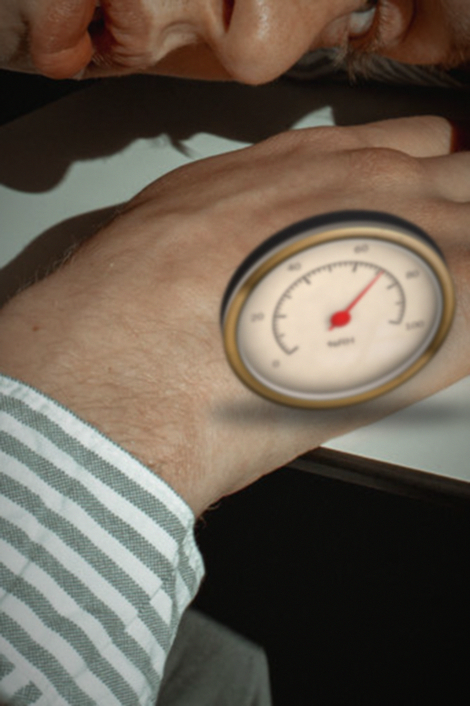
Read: 70%
